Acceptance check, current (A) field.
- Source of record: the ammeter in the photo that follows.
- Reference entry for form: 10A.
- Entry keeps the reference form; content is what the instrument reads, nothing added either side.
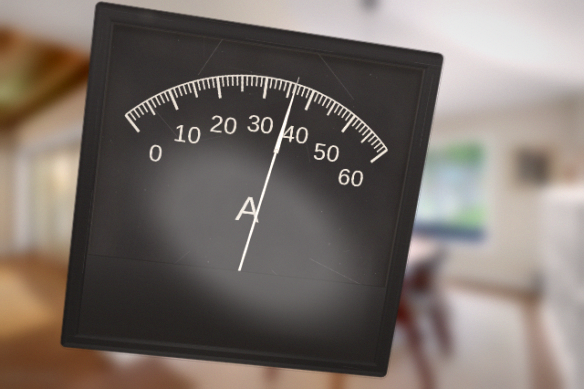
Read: 36A
